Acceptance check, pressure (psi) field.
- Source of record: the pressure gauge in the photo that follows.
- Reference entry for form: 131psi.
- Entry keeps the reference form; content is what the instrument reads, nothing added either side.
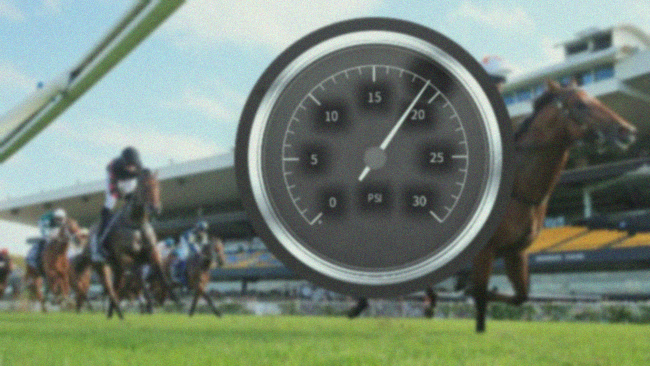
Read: 19psi
